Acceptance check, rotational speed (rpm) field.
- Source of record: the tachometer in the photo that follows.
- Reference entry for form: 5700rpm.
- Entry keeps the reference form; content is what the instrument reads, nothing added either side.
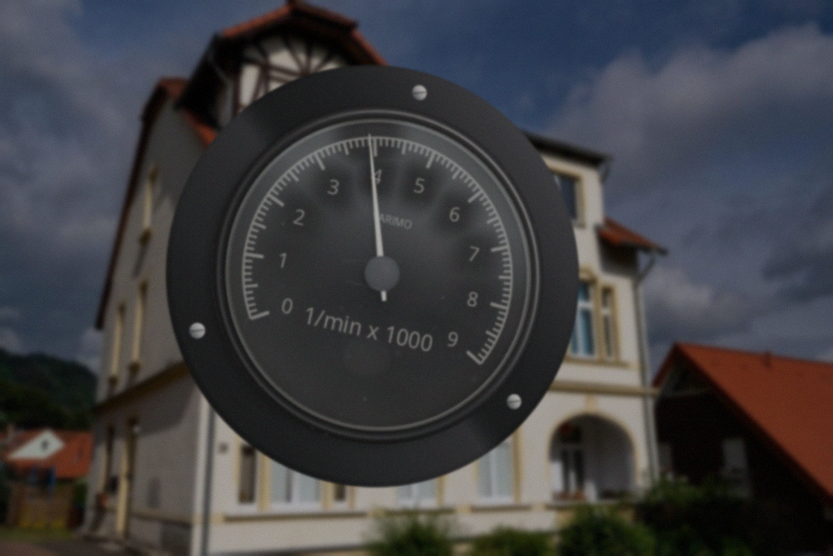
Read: 3900rpm
